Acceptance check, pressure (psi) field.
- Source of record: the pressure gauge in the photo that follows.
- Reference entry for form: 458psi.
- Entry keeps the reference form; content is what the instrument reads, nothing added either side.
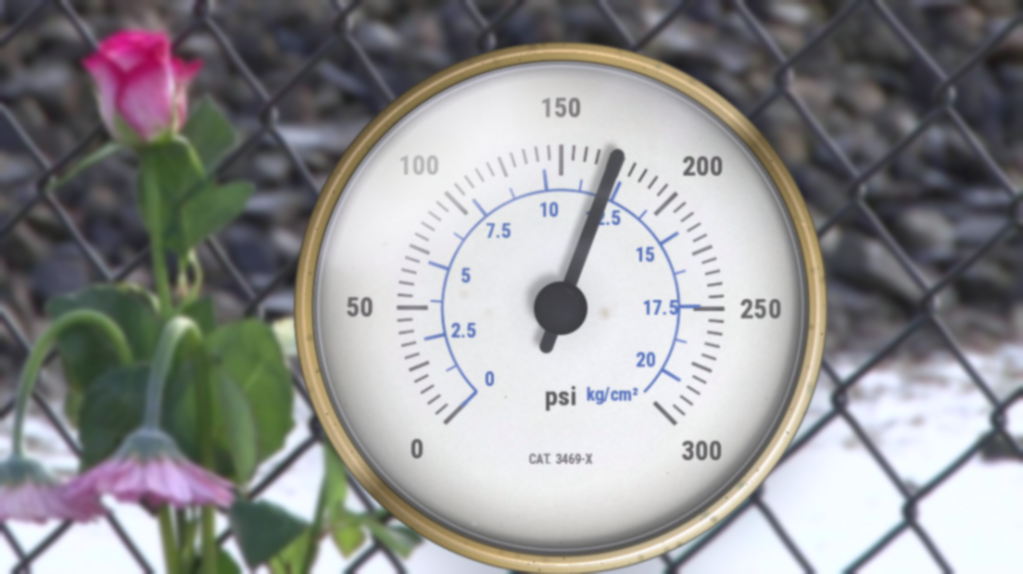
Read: 172.5psi
